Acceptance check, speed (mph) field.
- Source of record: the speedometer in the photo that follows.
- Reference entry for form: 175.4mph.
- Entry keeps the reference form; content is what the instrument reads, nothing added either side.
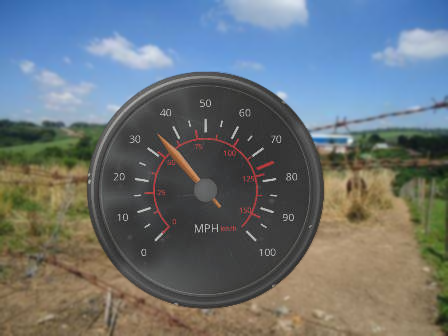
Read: 35mph
